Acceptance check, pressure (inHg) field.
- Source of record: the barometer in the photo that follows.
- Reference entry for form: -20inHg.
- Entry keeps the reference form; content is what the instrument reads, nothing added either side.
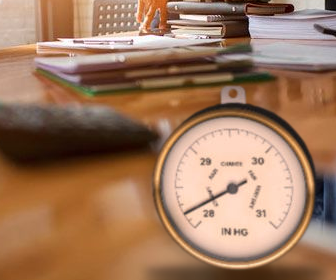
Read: 28.2inHg
